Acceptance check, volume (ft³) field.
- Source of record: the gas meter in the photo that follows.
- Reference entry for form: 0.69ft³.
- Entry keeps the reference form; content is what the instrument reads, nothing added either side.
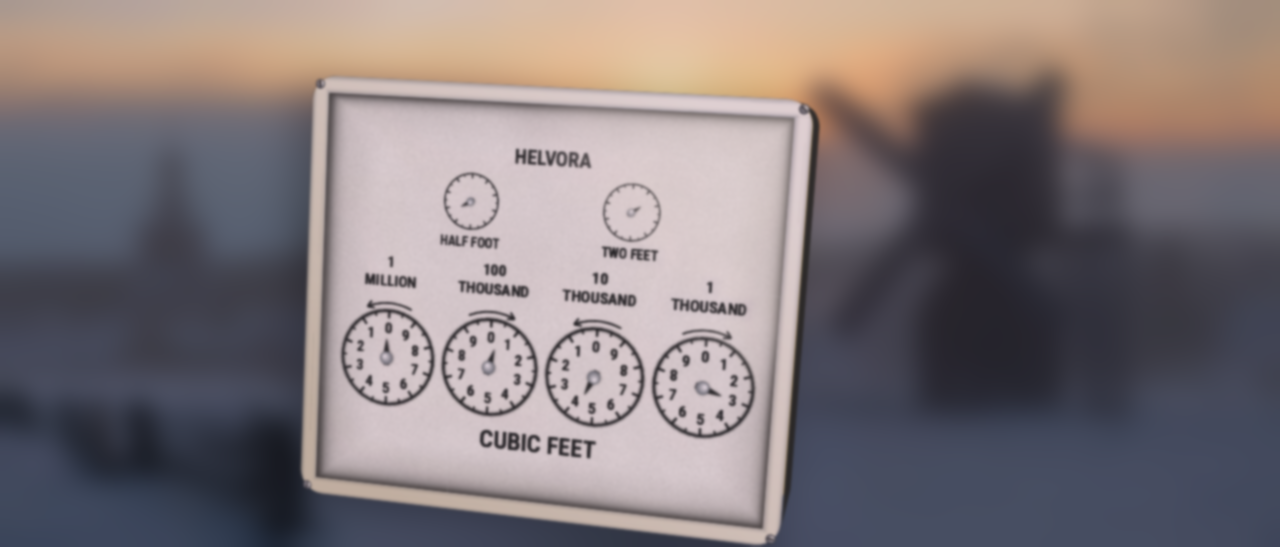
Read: 4300ft³
